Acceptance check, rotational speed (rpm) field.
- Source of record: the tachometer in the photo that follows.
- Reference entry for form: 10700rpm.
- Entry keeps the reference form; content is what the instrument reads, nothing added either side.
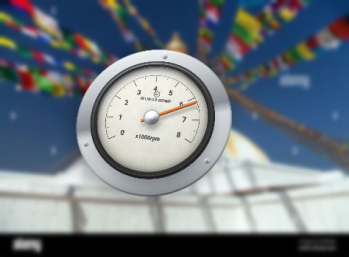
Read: 6250rpm
